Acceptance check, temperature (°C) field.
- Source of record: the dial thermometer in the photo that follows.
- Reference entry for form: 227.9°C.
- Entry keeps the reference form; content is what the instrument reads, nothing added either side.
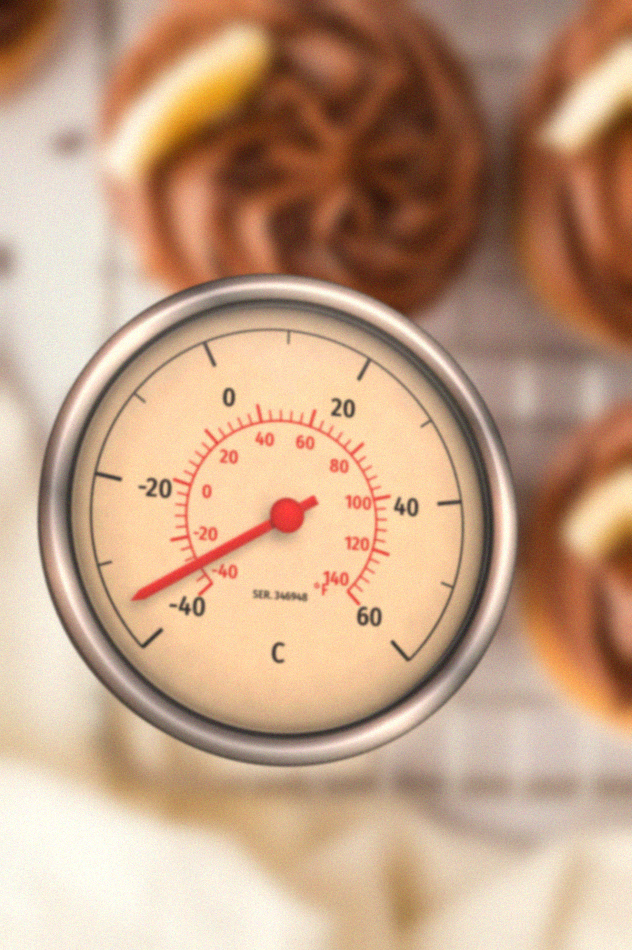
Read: -35°C
